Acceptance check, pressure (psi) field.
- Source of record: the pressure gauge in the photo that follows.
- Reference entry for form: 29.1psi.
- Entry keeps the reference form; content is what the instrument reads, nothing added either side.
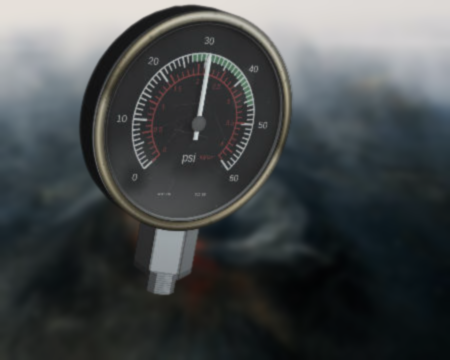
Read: 30psi
